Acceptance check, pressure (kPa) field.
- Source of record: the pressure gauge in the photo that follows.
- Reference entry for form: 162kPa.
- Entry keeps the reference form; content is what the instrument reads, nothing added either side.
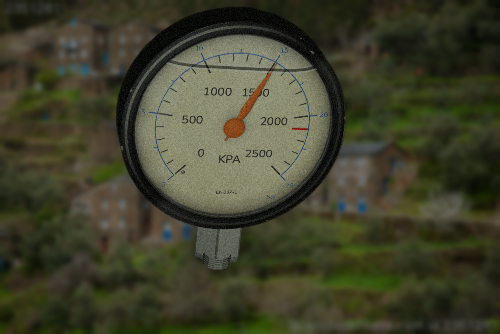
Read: 1500kPa
